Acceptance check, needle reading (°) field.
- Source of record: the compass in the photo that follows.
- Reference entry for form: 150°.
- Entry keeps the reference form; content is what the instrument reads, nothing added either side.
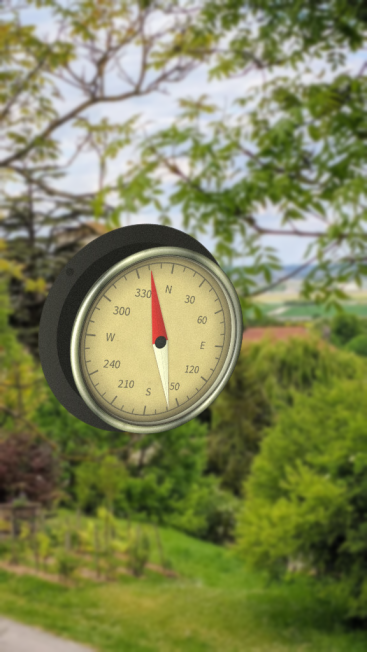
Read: 340°
